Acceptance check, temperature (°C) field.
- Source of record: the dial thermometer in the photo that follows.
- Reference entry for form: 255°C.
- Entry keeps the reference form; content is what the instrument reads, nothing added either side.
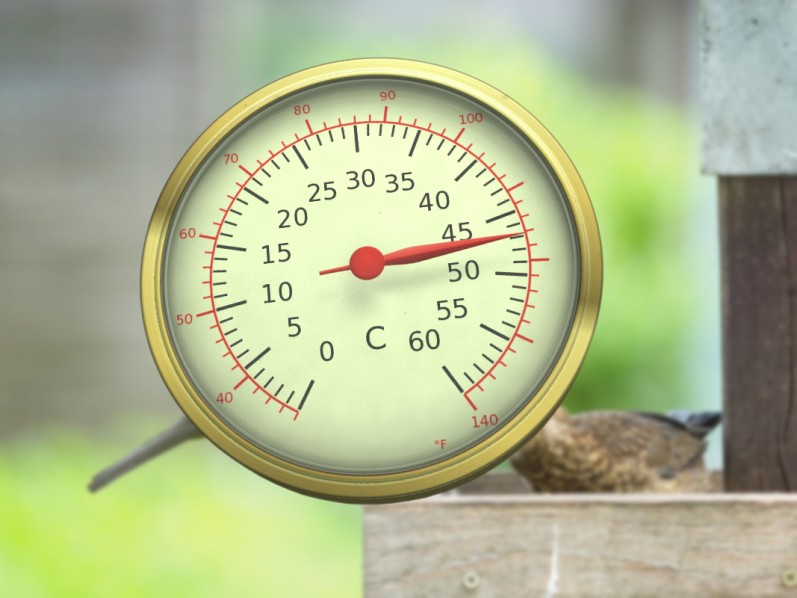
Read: 47°C
